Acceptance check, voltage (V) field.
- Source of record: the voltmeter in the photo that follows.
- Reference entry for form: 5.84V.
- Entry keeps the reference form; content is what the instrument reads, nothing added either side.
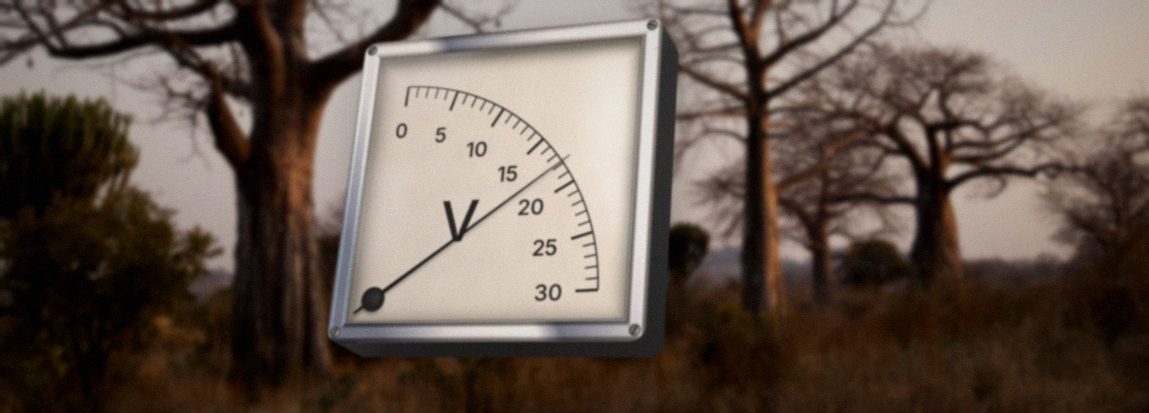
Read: 18V
